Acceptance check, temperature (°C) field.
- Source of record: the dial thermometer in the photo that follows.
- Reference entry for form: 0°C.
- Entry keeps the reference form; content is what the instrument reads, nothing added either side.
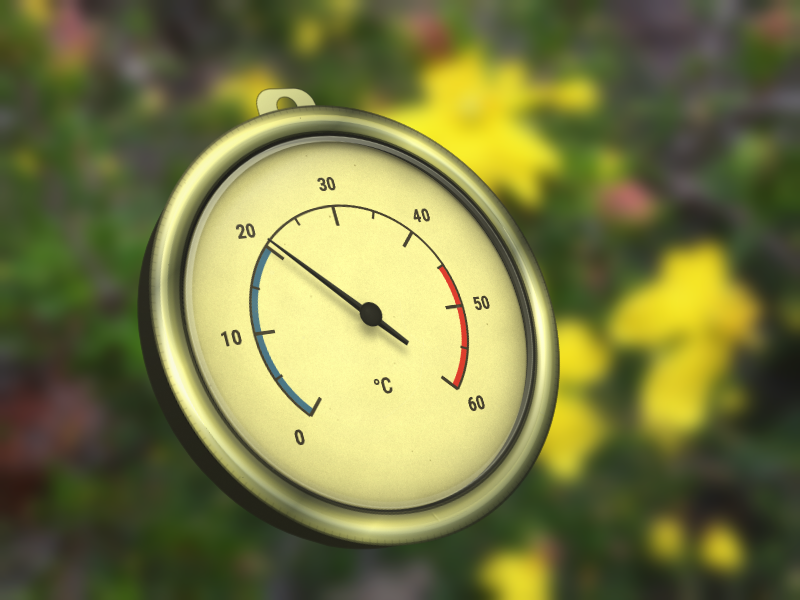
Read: 20°C
